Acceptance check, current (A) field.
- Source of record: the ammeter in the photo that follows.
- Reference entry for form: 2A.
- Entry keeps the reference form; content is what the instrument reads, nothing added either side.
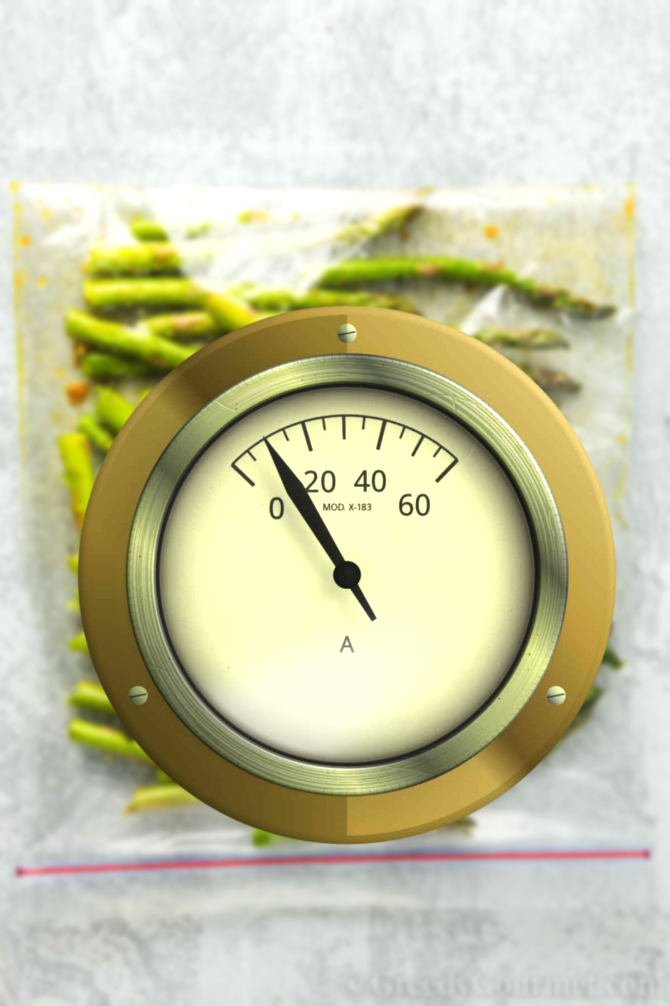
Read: 10A
